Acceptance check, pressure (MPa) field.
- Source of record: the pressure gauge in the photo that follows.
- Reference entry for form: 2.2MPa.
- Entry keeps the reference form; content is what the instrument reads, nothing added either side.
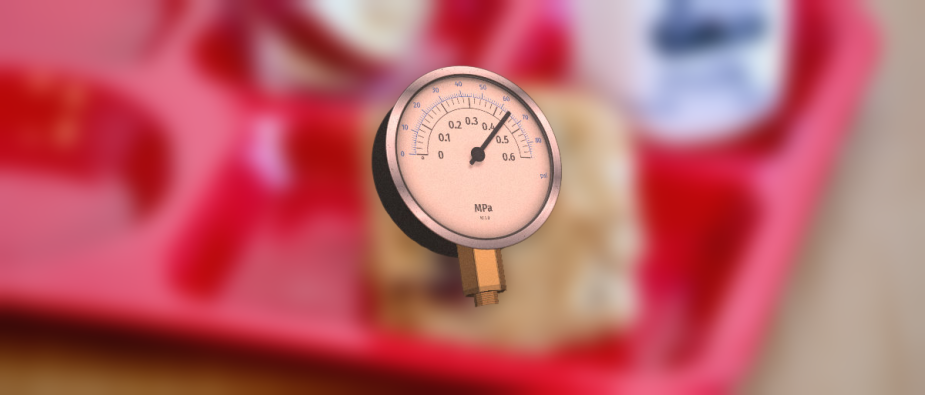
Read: 0.44MPa
